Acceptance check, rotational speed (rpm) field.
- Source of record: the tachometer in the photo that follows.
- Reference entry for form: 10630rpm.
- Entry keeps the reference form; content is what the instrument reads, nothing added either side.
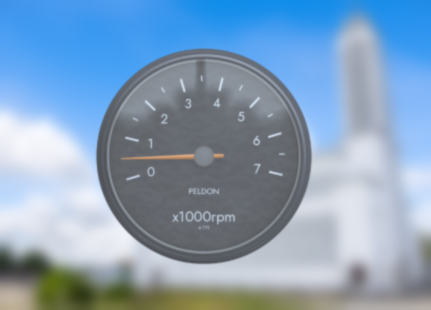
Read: 500rpm
